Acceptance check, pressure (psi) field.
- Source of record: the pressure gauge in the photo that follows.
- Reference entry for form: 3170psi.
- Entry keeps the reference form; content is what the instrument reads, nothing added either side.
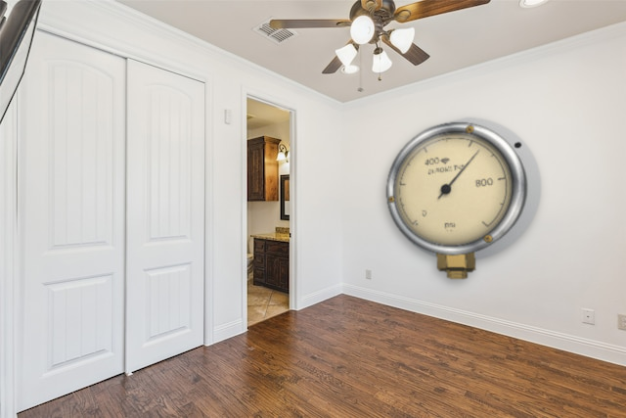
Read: 650psi
